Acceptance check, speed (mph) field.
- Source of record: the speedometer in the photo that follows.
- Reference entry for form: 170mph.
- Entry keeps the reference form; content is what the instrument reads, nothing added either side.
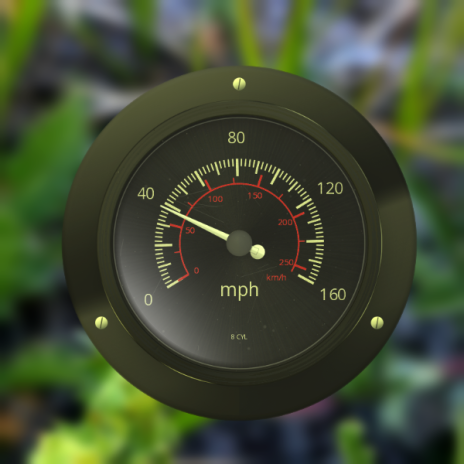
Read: 38mph
